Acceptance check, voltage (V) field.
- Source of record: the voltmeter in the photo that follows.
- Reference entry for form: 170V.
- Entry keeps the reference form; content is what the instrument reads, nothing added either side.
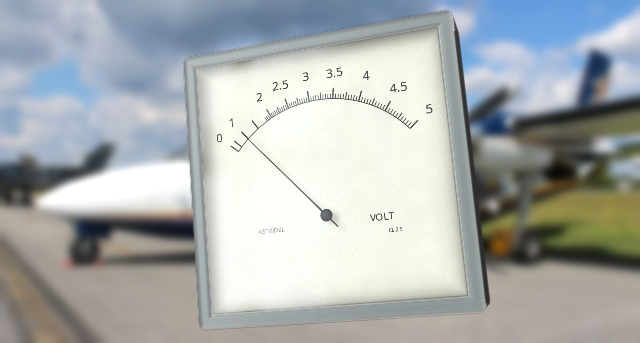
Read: 1V
